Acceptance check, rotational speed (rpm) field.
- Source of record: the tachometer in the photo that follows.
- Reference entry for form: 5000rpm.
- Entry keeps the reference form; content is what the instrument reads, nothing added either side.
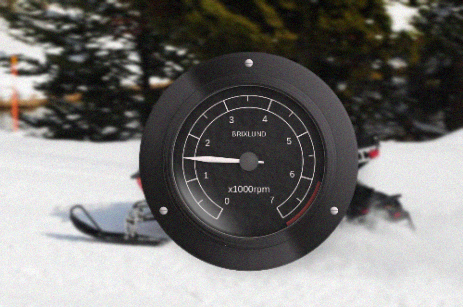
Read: 1500rpm
